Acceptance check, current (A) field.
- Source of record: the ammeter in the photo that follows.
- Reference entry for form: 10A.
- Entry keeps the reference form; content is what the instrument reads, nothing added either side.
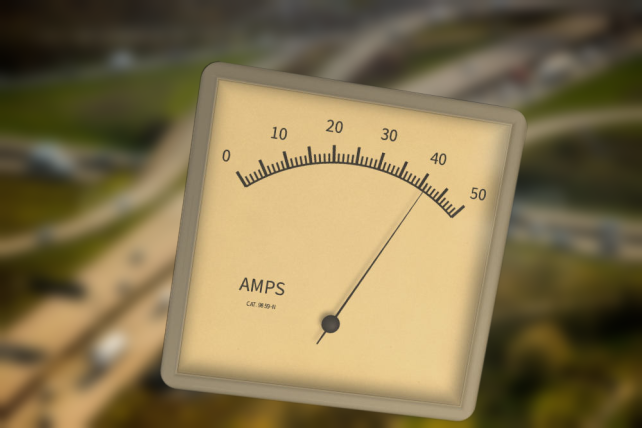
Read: 41A
